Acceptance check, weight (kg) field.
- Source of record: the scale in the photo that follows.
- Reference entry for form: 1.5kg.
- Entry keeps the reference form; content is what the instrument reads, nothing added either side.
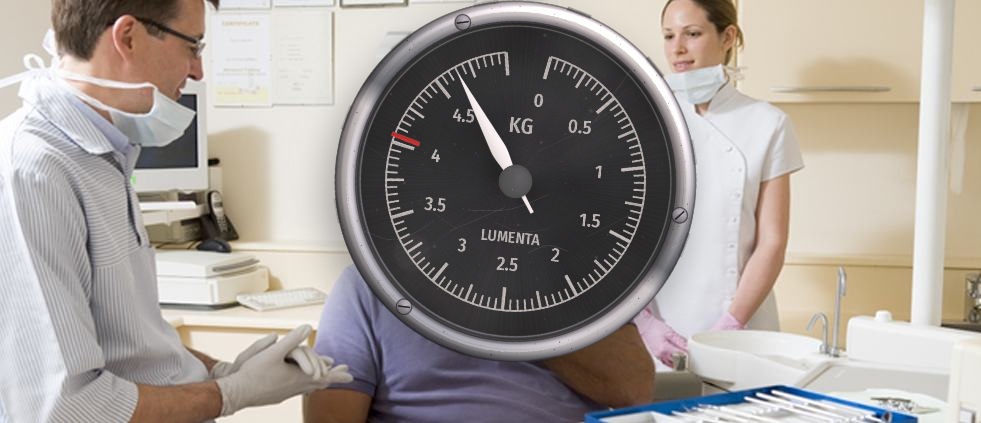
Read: 4.65kg
